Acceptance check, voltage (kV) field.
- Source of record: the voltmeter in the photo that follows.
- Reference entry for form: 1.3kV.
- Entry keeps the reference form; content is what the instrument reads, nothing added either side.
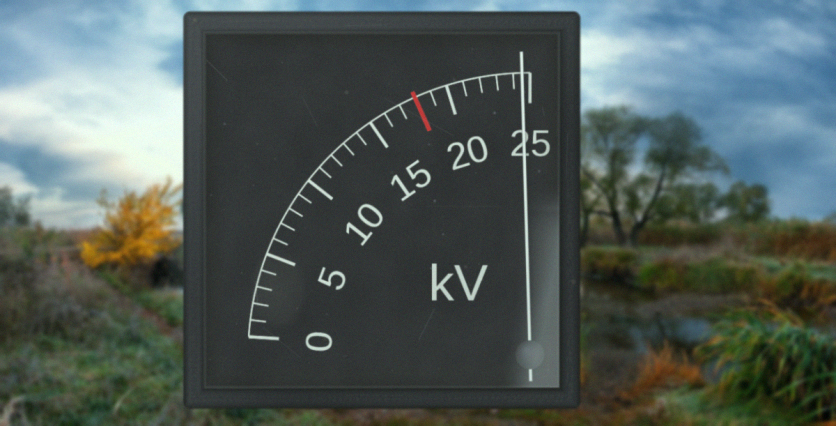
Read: 24.5kV
